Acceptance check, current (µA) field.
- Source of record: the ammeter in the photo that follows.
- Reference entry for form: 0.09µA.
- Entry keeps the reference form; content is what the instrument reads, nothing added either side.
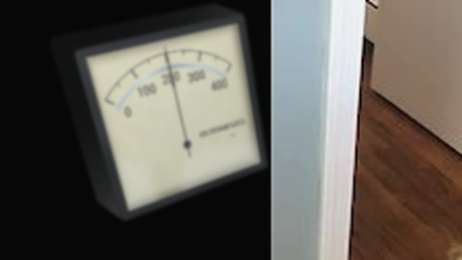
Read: 200µA
